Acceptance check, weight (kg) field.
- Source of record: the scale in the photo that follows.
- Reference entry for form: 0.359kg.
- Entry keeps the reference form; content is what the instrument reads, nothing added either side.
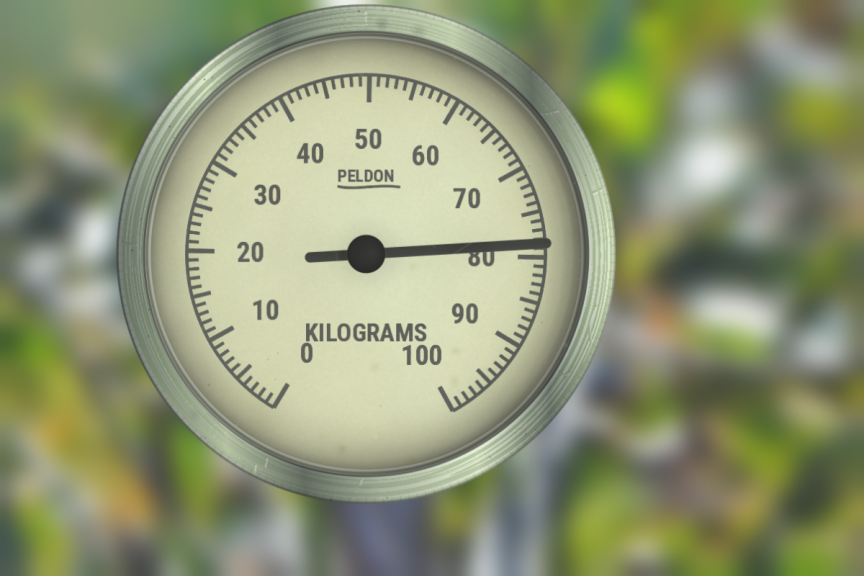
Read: 78.5kg
